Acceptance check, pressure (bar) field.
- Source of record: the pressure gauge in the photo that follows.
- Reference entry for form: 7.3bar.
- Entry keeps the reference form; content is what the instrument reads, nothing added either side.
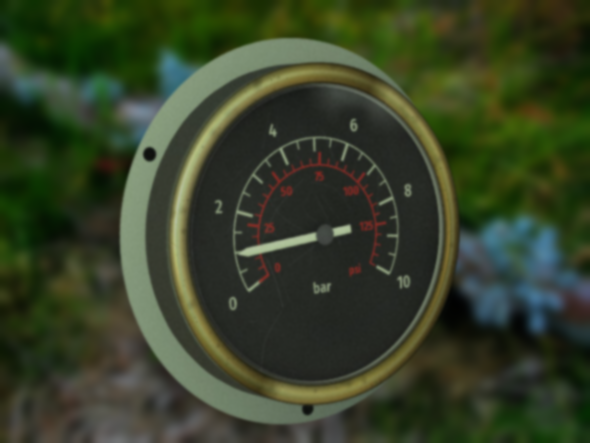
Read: 1bar
